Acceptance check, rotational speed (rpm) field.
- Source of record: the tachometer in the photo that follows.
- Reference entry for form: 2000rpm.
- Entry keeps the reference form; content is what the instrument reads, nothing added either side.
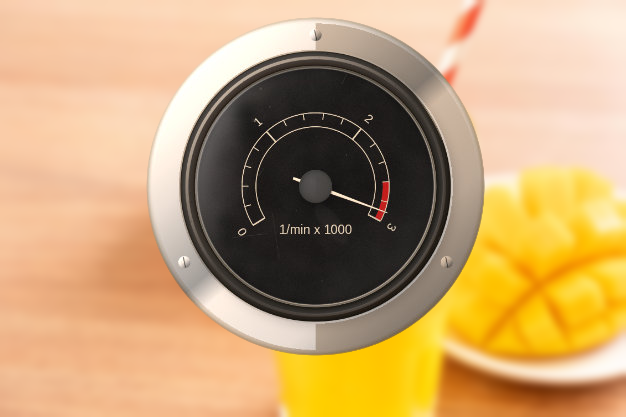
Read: 2900rpm
